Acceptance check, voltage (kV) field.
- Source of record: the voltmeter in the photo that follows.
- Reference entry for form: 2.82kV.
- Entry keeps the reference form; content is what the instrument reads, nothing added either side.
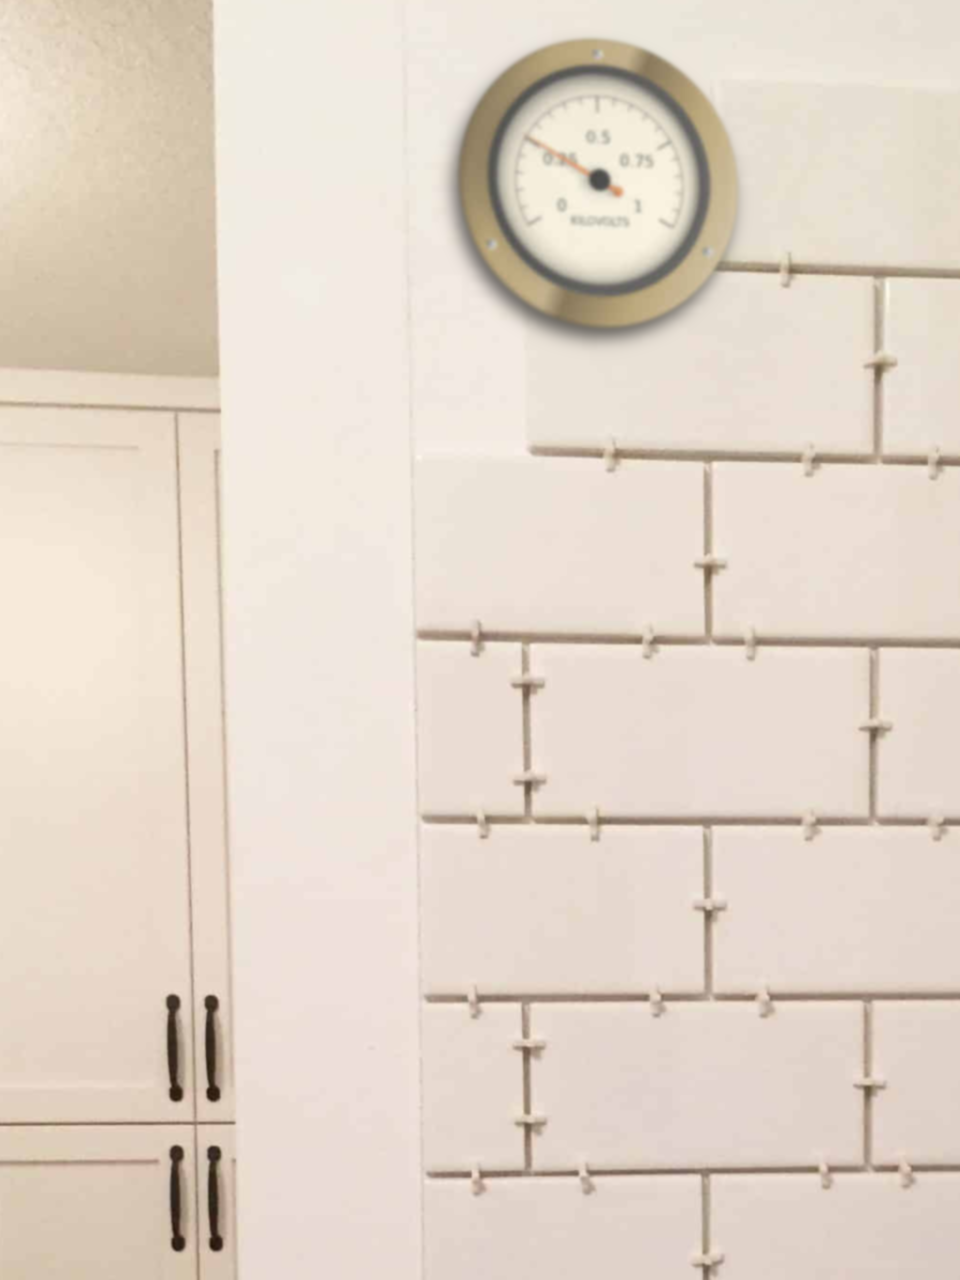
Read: 0.25kV
